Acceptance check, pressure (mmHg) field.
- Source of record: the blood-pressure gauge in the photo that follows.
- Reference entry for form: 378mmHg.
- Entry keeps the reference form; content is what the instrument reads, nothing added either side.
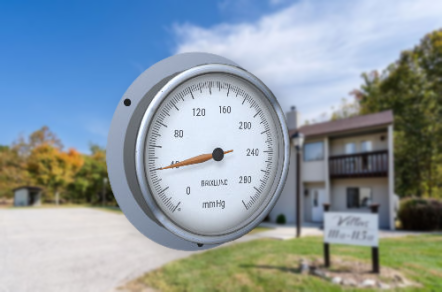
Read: 40mmHg
